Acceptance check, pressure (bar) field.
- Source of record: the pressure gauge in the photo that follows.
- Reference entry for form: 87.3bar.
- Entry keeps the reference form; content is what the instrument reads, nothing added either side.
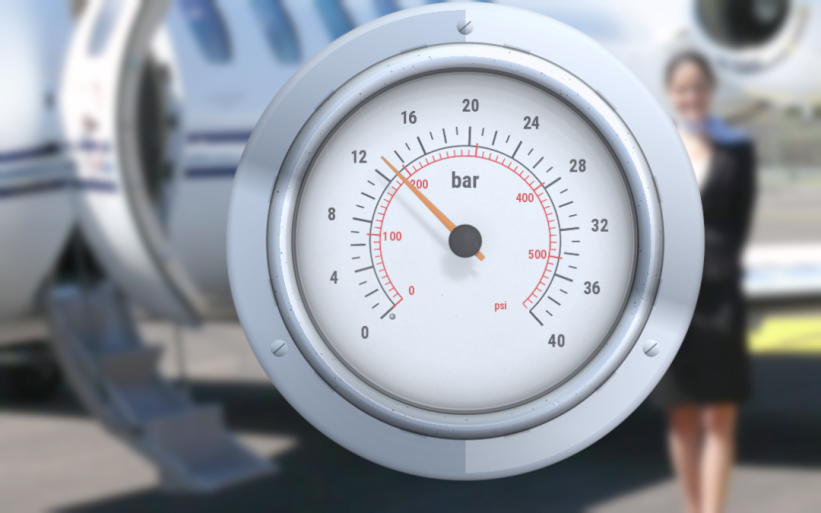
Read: 13bar
